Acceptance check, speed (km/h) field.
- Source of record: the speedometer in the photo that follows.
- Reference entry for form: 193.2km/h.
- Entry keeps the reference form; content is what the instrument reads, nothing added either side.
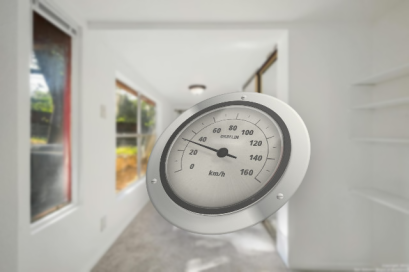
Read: 30km/h
